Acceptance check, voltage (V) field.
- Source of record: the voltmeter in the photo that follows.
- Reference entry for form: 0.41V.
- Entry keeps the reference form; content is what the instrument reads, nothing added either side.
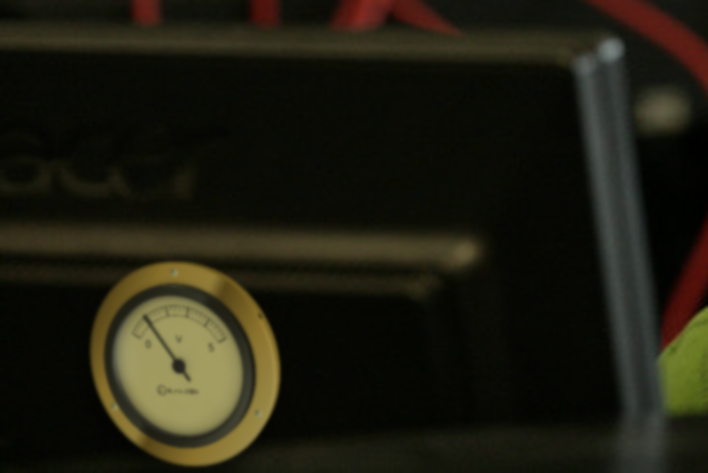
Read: 1V
